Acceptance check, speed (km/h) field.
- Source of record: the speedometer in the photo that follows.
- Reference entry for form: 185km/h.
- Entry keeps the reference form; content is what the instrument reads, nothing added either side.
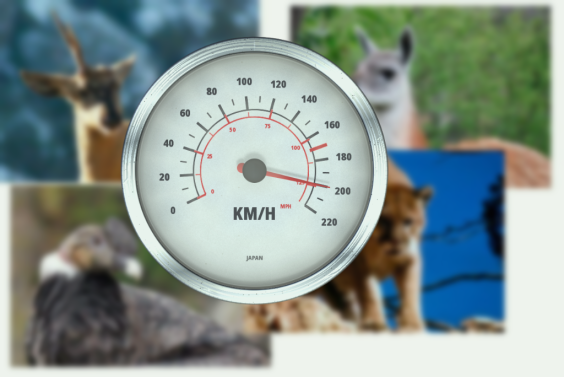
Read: 200km/h
